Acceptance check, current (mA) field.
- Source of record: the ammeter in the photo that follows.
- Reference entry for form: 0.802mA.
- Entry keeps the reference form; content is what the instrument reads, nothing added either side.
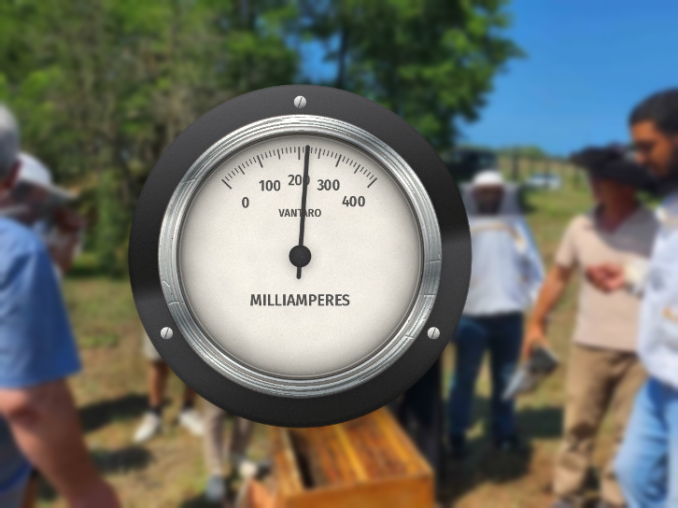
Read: 220mA
